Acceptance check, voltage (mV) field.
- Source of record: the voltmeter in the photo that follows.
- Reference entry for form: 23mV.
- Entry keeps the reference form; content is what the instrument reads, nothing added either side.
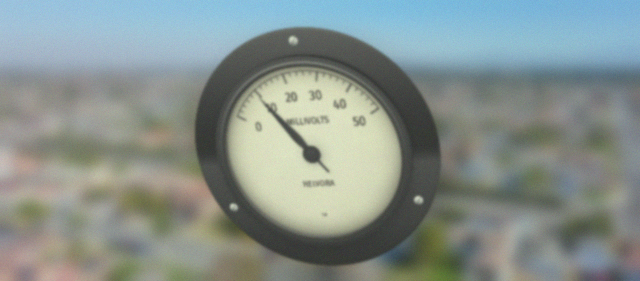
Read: 10mV
